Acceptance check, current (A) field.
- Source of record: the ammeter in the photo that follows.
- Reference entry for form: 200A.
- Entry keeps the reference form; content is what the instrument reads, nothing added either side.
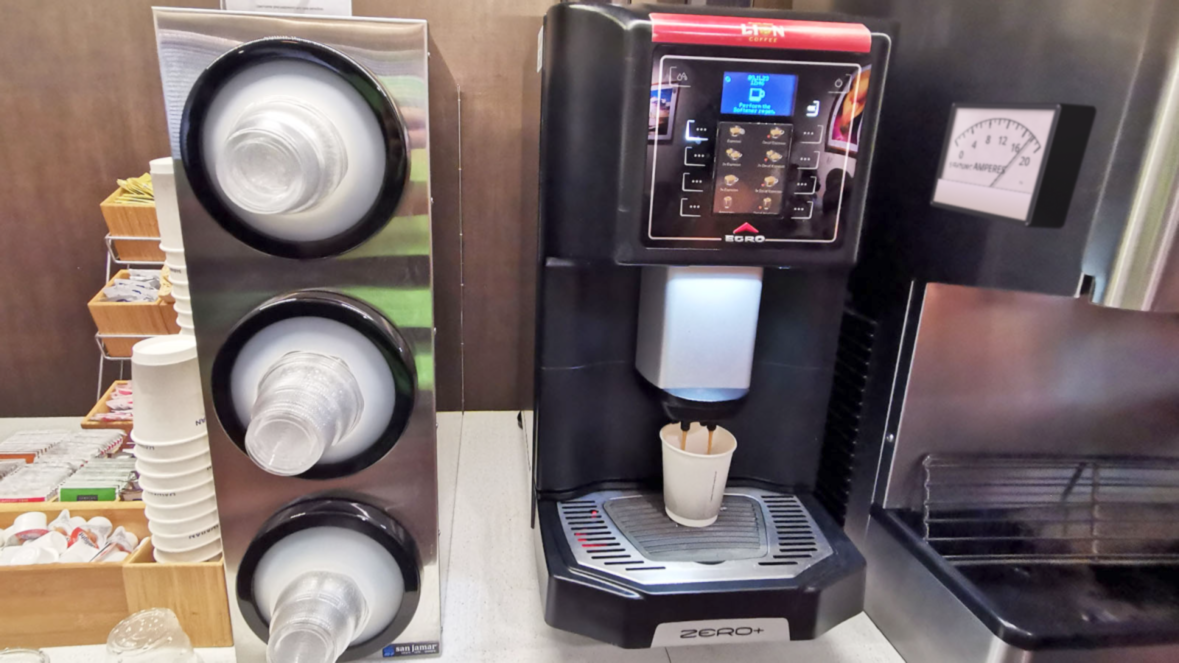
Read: 18A
